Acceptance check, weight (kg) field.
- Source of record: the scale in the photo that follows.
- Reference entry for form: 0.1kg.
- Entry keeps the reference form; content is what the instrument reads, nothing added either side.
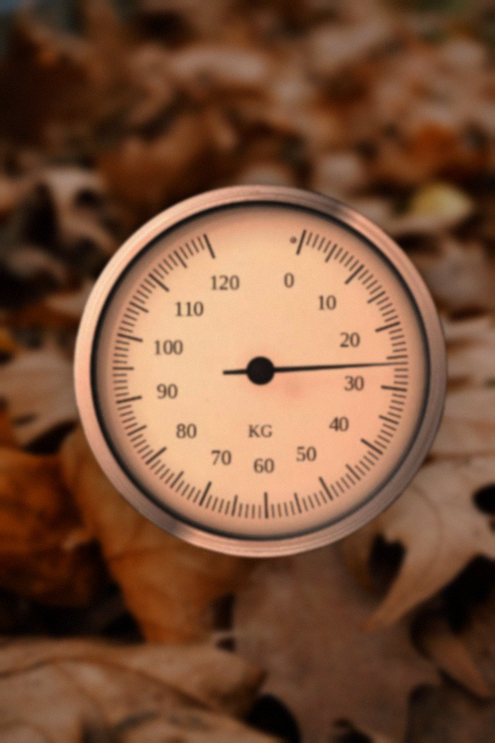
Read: 26kg
